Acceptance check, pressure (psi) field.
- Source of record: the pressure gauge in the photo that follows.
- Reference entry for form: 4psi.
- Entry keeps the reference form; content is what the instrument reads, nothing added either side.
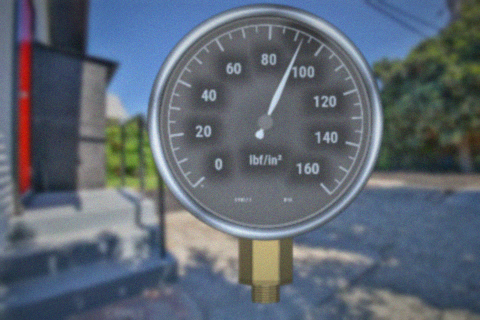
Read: 92.5psi
